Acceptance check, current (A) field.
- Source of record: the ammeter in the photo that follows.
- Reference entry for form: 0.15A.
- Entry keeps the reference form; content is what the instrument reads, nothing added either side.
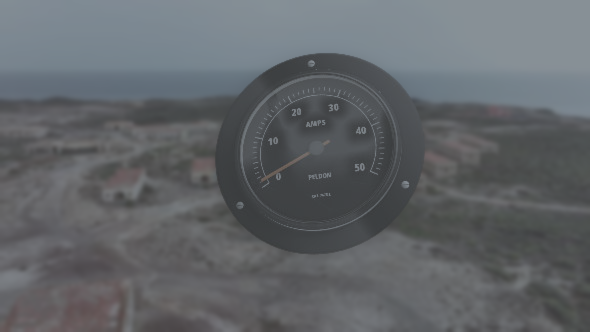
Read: 1A
